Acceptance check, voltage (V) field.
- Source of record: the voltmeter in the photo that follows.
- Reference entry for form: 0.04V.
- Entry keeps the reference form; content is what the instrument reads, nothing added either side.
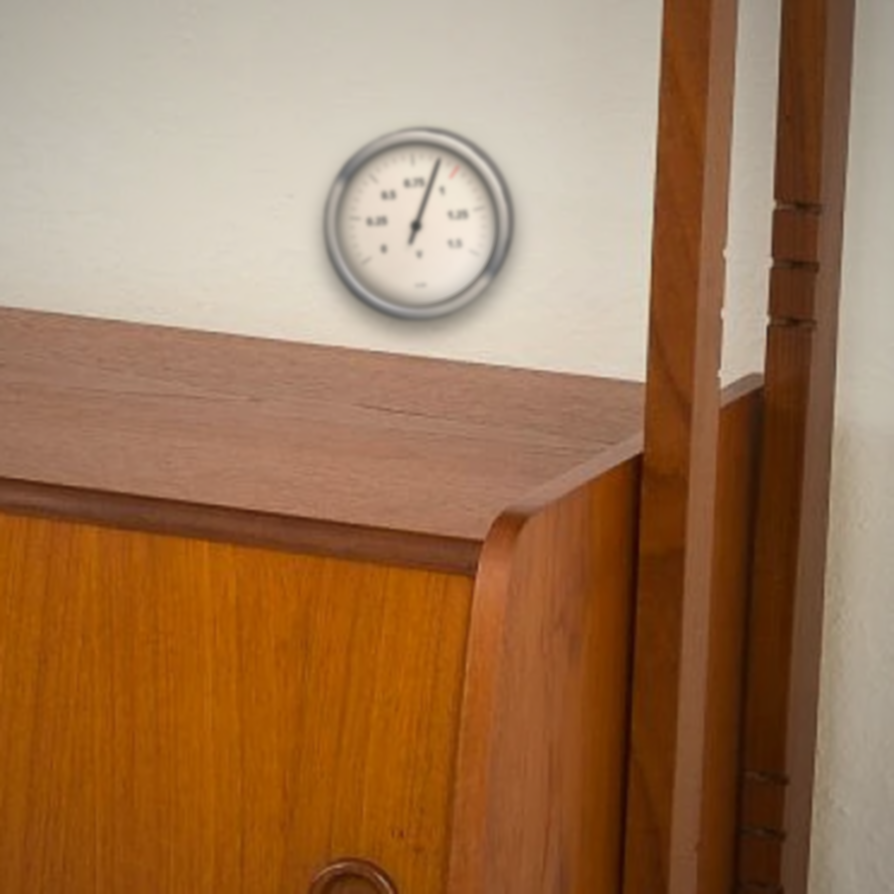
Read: 0.9V
